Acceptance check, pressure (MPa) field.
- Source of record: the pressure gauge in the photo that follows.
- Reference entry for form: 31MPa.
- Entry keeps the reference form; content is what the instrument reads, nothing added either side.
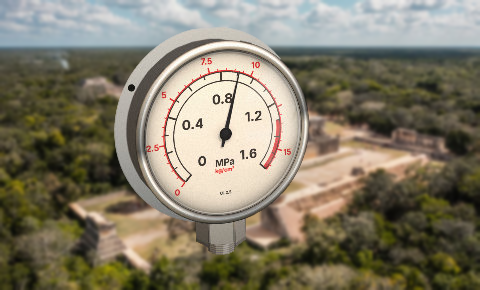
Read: 0.9MPa
